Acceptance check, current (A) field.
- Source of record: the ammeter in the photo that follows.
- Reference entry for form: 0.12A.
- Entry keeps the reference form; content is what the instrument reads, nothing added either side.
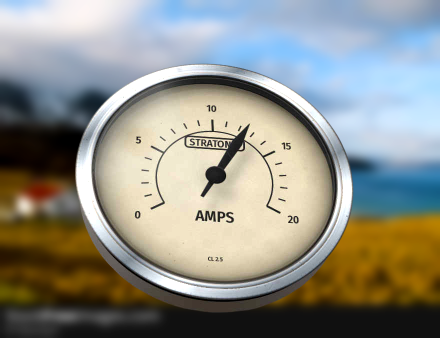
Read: 12.5A
